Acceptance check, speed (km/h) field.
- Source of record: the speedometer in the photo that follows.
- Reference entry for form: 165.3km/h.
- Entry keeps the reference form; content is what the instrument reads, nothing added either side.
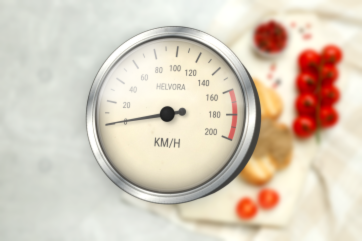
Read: 0km/h
